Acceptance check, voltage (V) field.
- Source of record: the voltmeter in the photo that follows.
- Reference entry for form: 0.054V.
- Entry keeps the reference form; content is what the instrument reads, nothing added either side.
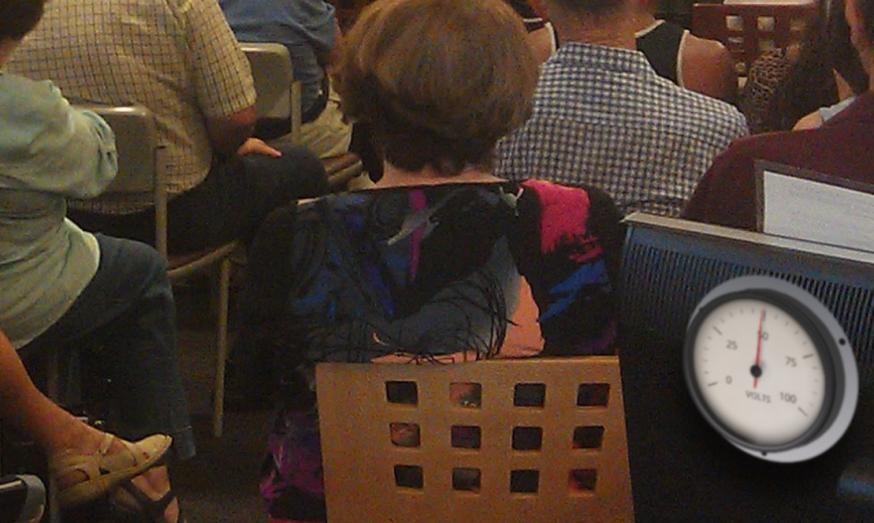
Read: 50V
